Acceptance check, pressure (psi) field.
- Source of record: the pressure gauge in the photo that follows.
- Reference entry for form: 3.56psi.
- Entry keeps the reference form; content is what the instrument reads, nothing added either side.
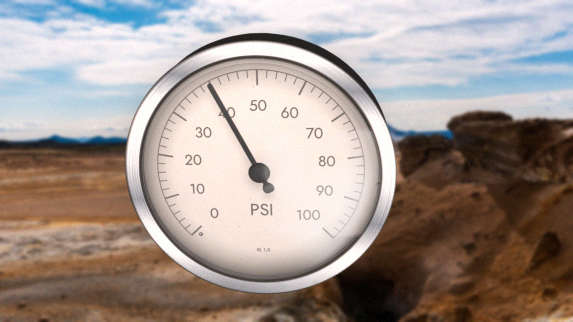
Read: 40psi
